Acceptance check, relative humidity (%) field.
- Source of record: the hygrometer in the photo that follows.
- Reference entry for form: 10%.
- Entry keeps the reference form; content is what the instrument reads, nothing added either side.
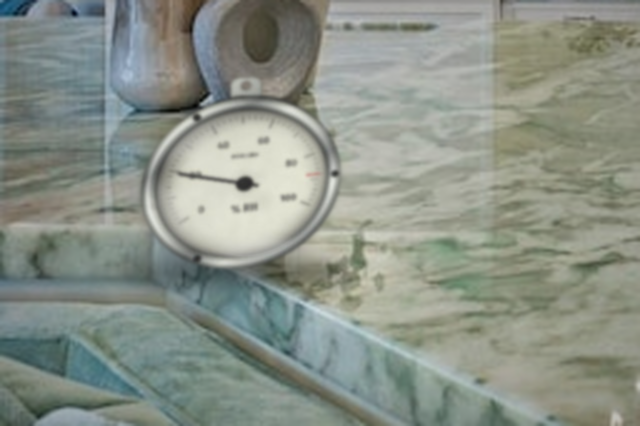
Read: 20%
